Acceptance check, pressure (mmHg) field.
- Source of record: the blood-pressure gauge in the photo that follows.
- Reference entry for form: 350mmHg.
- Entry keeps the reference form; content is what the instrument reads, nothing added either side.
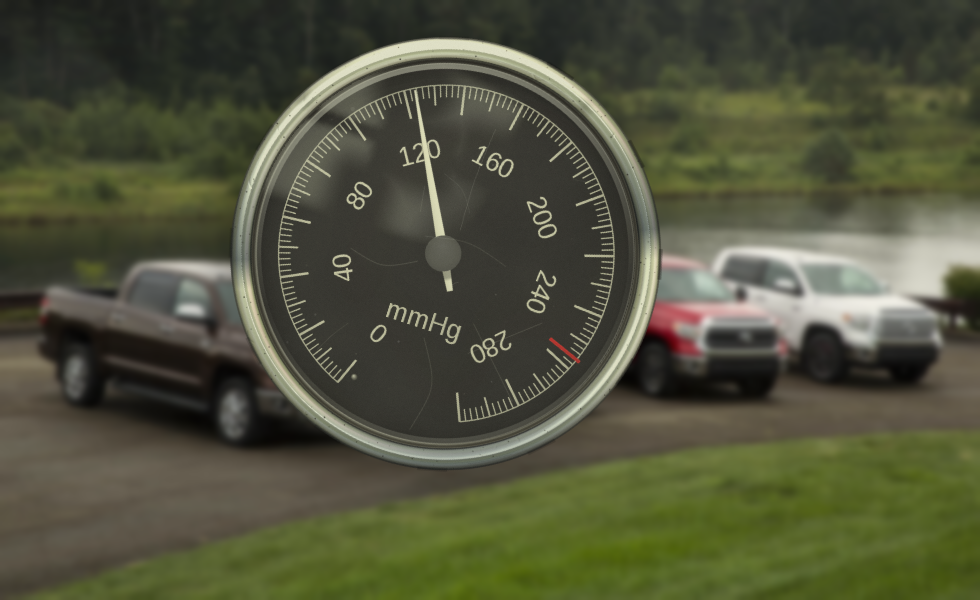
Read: 124mmHg
